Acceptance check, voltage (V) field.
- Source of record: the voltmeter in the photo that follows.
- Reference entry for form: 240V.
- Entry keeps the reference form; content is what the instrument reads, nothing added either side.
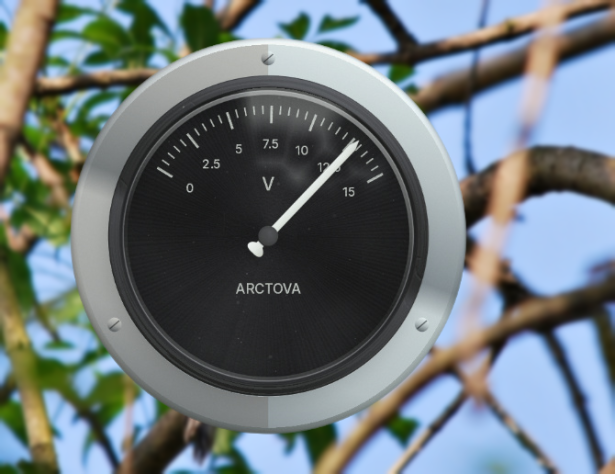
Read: 12.75V
